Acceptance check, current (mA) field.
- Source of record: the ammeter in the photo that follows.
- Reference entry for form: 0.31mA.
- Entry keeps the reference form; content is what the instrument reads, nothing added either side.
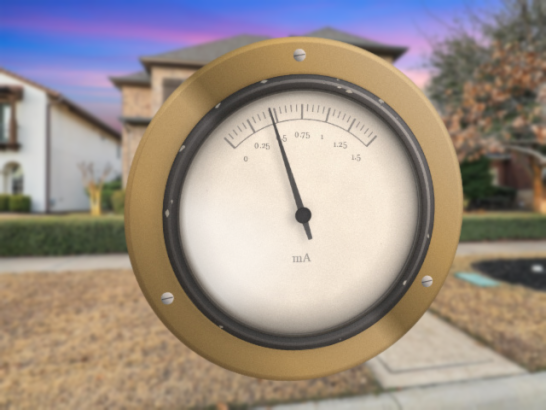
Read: 0.45mA
